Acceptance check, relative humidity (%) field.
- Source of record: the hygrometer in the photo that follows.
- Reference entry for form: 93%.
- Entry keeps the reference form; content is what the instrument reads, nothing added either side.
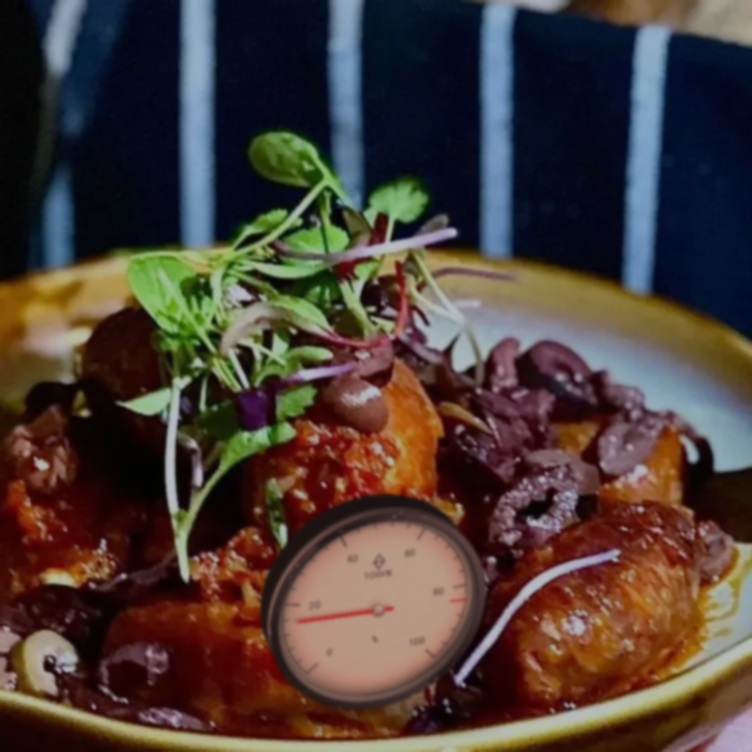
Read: 16%
